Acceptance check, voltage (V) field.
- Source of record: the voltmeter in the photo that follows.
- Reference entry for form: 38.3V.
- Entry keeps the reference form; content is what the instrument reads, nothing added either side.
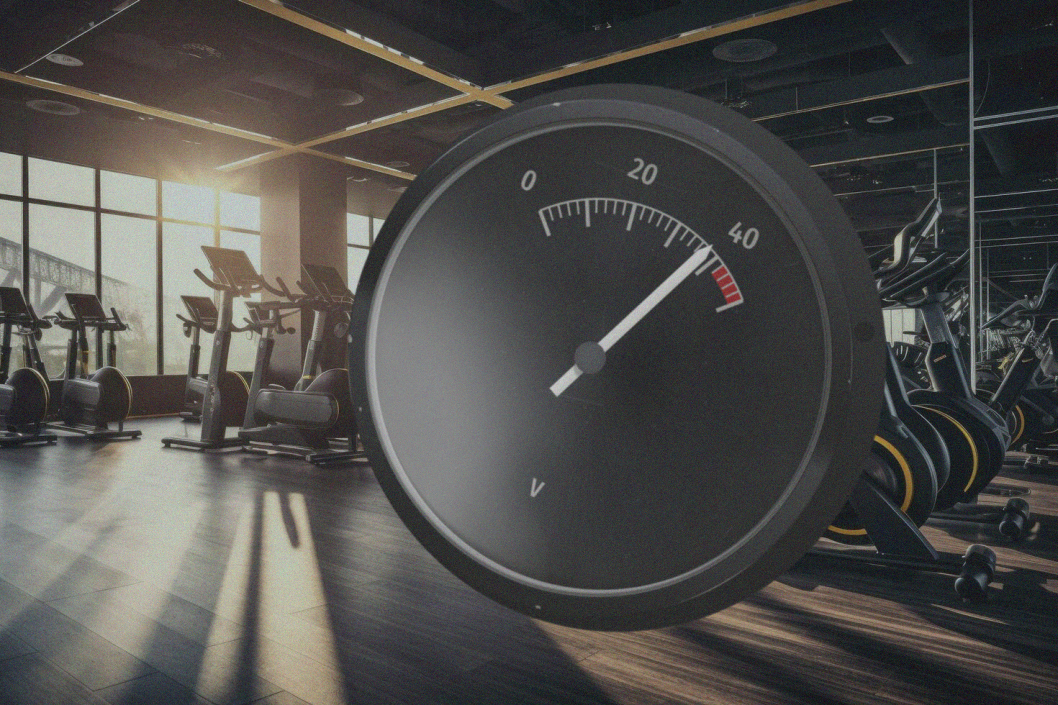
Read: 38V
